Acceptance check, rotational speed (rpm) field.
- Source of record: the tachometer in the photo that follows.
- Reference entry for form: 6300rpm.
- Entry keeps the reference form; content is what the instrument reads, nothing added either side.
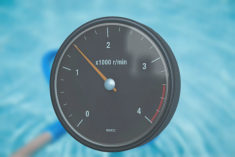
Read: 1400rpm
